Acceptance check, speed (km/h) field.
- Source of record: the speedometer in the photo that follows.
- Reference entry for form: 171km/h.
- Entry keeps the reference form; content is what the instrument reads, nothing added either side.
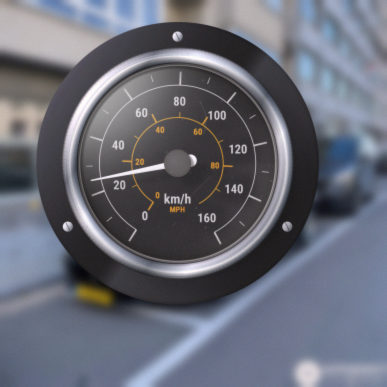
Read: 25km/h
